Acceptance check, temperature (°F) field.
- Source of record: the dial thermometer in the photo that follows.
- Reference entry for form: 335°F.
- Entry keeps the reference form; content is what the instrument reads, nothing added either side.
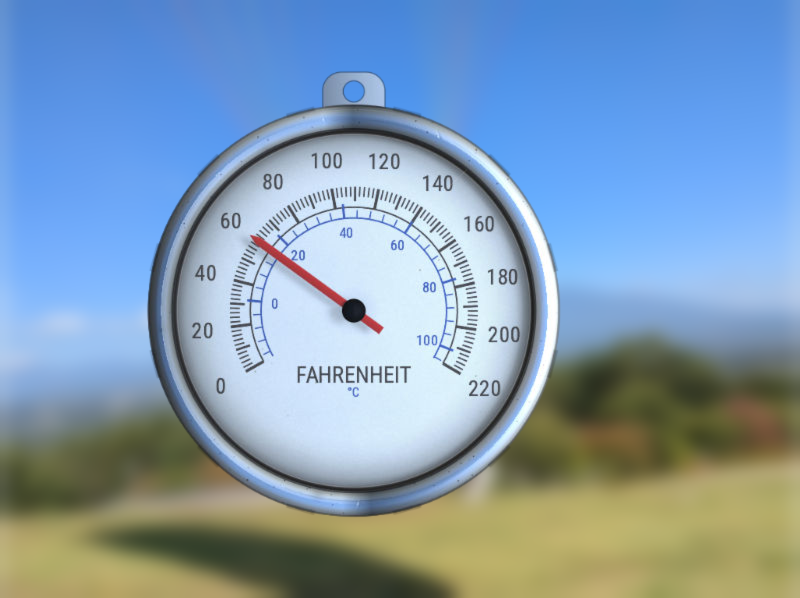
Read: 60°F
